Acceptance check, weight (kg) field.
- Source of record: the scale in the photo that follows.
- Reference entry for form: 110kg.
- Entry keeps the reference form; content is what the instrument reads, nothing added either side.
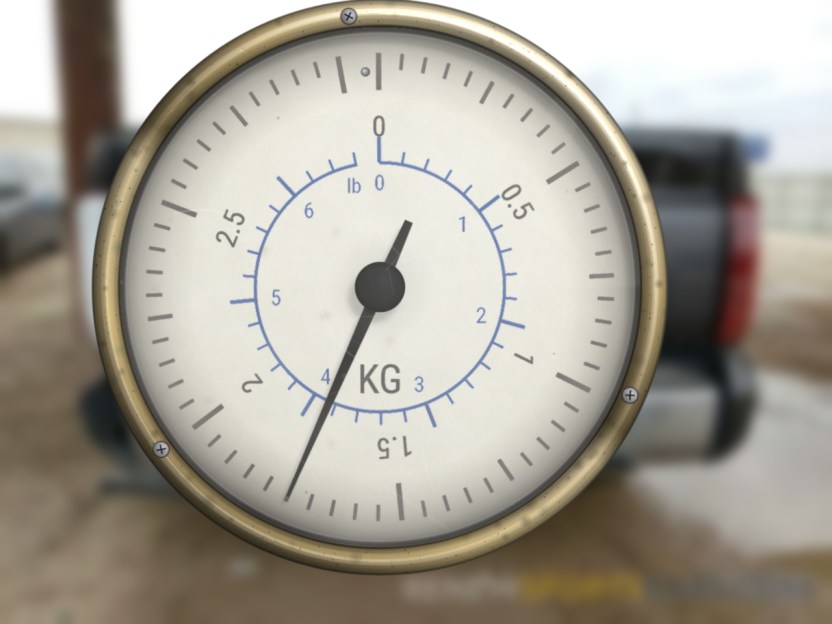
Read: 1.75kg
